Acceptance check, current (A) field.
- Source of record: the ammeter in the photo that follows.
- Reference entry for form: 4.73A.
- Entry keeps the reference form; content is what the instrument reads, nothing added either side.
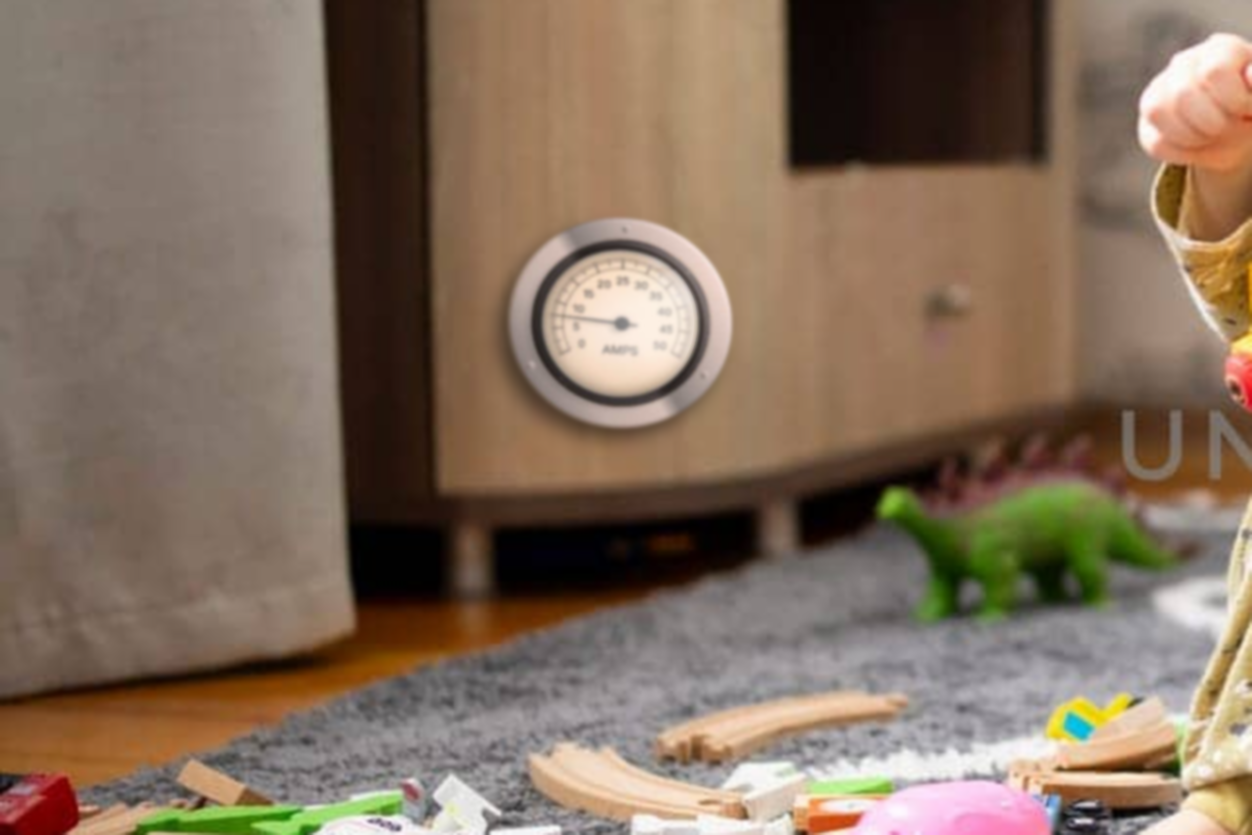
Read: 7.5A
